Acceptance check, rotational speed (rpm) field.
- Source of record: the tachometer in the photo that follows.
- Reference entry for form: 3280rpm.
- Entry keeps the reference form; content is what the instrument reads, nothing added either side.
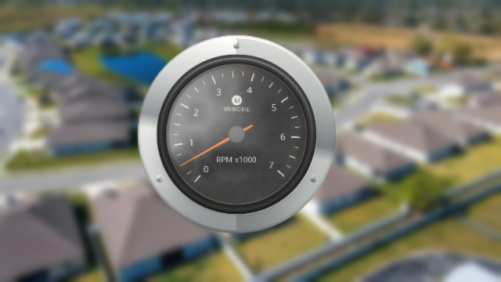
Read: 500rpm
